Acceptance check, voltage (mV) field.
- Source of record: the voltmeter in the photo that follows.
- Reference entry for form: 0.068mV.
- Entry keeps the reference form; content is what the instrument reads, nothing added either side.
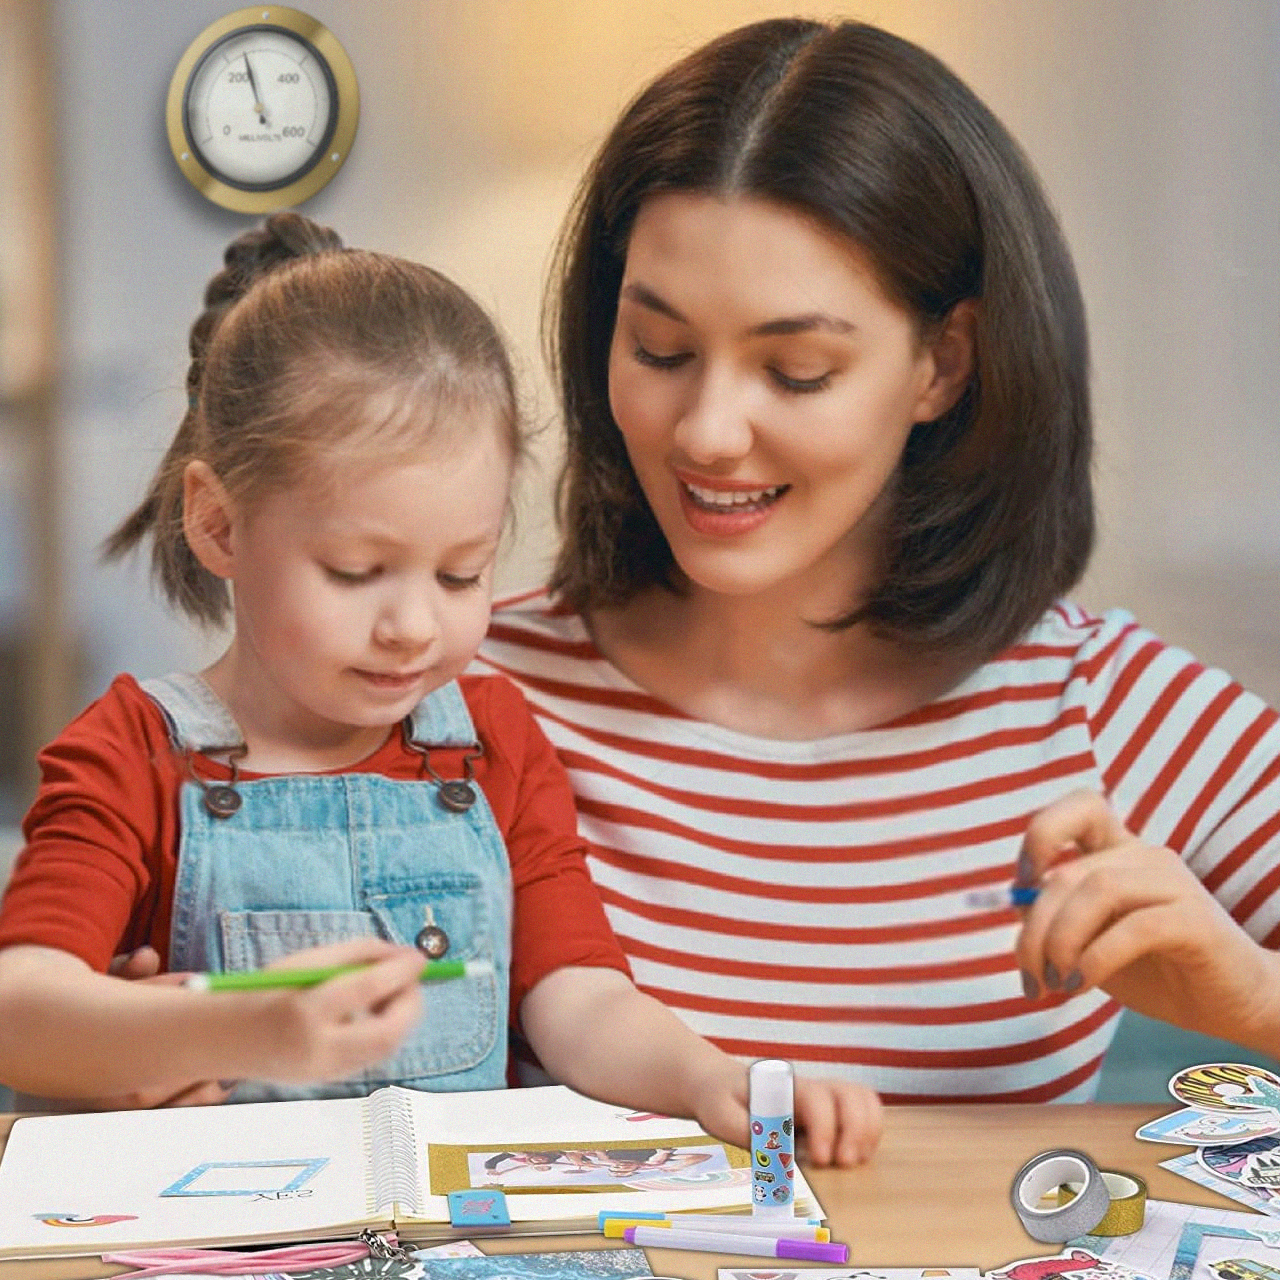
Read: 250mV
